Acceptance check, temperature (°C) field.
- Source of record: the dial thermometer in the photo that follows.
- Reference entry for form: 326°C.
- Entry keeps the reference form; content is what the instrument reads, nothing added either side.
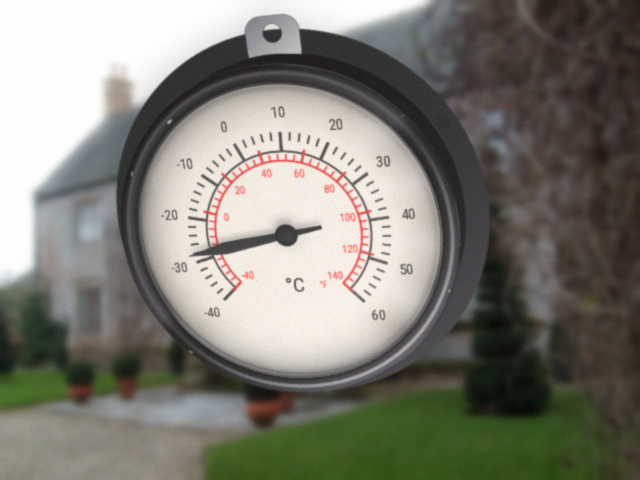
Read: -28°C
